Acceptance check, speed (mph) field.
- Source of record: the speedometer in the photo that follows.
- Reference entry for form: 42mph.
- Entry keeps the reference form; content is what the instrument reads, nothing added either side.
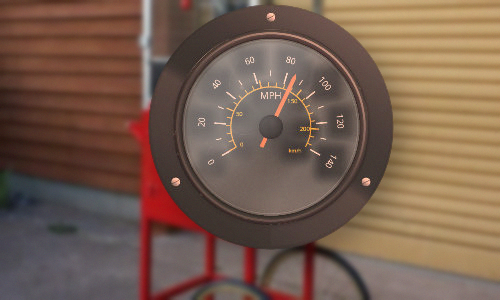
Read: 85mph
